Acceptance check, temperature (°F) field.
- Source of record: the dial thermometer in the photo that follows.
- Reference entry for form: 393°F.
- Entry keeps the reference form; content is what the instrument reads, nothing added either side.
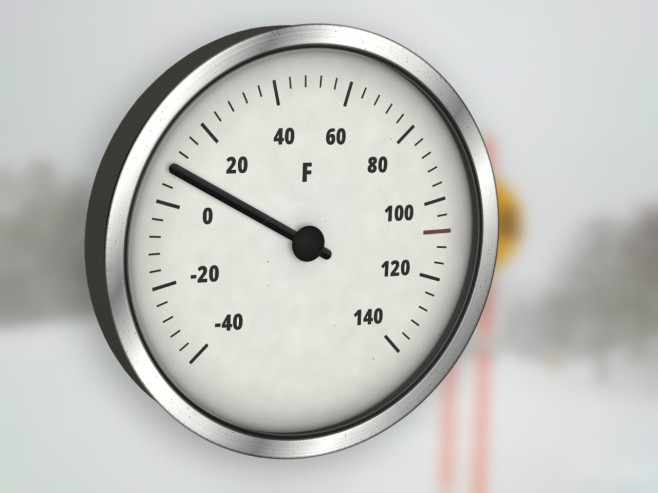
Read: 8°F
